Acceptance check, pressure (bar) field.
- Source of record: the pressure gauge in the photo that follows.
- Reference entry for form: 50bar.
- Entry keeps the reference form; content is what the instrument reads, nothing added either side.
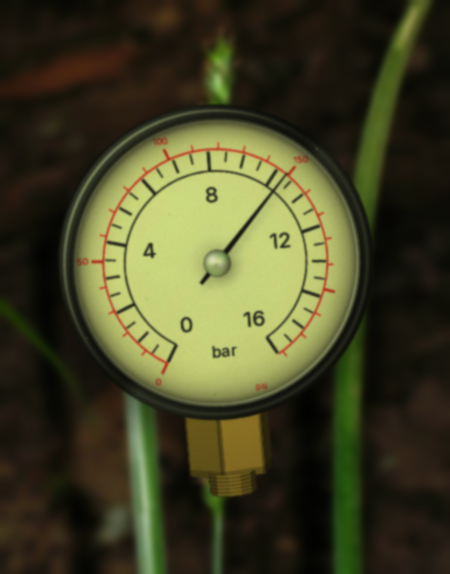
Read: 10.25bar
